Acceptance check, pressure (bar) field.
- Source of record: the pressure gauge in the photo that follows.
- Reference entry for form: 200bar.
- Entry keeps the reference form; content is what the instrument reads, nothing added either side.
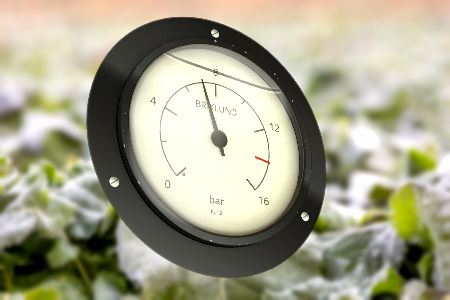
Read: 7bar
